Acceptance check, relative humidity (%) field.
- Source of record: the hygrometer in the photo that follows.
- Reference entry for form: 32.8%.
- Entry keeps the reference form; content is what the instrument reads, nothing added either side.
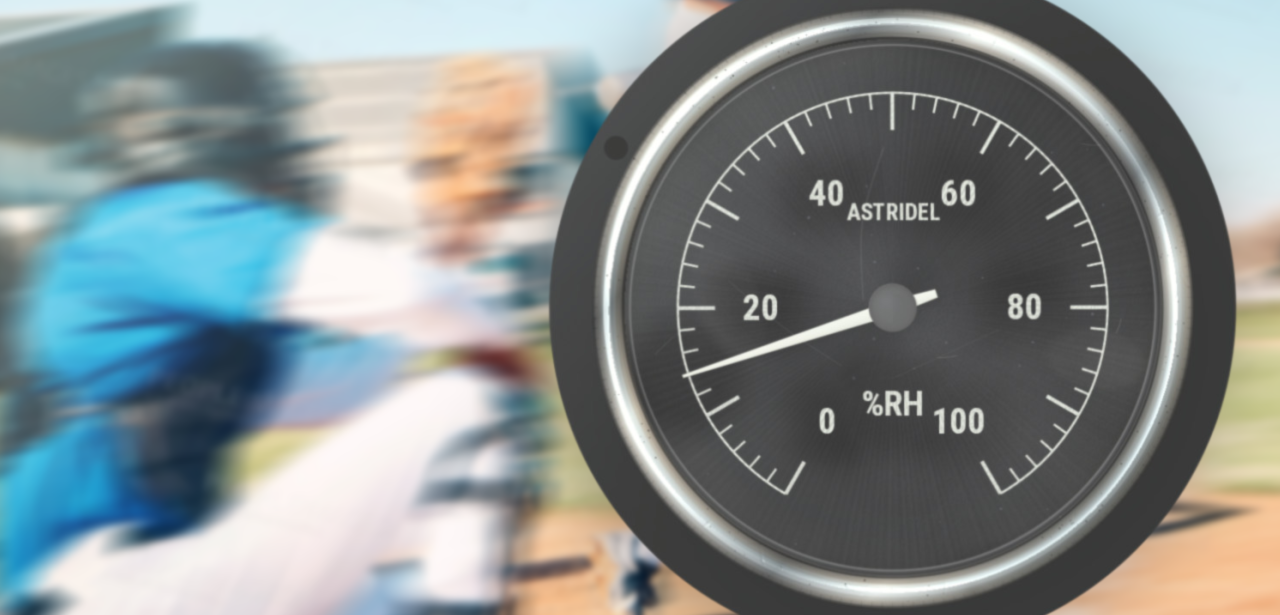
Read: 14%
